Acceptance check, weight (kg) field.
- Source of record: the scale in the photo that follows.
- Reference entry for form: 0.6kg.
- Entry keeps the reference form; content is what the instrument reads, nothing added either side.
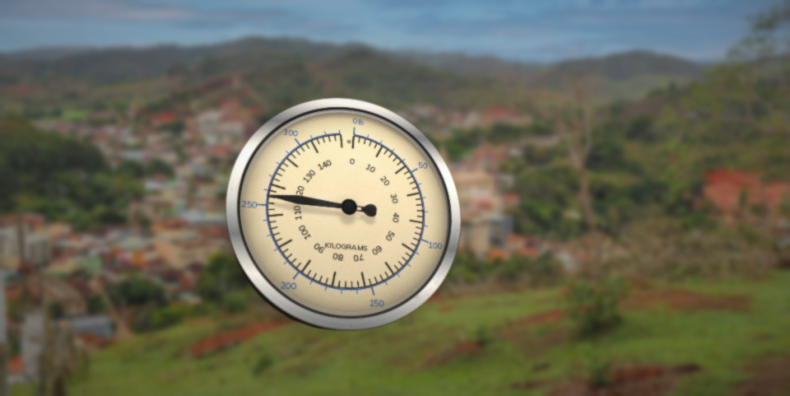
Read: 116kg
